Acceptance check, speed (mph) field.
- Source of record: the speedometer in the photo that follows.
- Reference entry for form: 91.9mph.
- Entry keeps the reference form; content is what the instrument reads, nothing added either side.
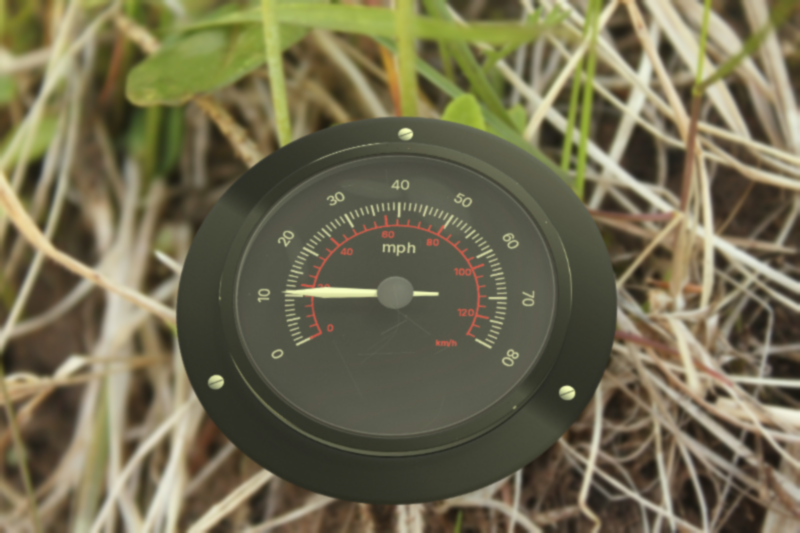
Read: 10mph
